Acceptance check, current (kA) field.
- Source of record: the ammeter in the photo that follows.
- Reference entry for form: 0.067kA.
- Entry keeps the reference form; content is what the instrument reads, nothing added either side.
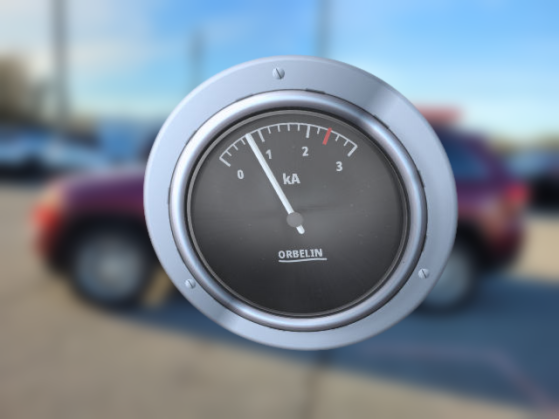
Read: 0.8kA
